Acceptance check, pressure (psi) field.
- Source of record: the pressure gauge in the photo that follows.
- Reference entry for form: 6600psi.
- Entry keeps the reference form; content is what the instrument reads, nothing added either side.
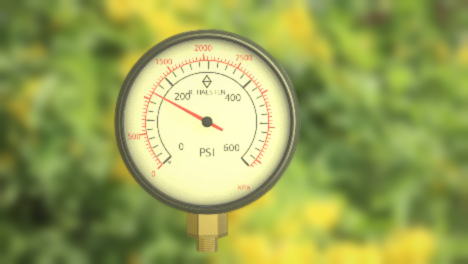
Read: 160psi
